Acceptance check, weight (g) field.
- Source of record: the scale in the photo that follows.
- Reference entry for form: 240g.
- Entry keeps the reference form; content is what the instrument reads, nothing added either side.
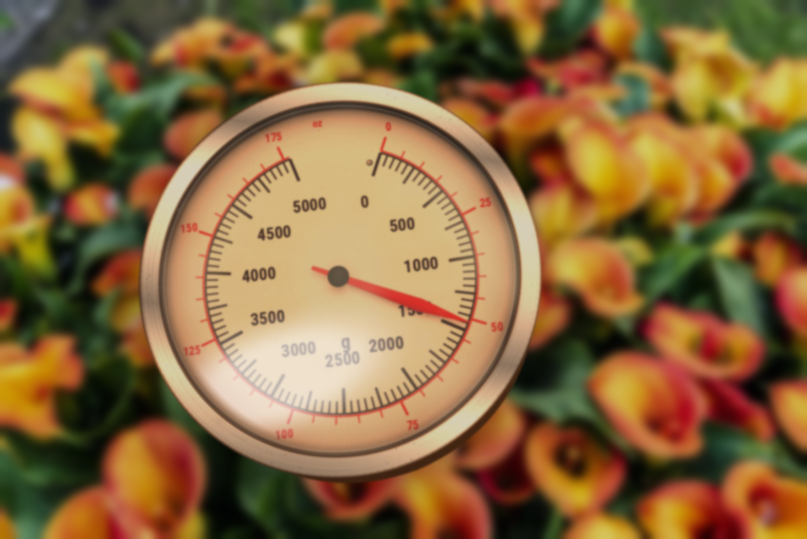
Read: 1450g
